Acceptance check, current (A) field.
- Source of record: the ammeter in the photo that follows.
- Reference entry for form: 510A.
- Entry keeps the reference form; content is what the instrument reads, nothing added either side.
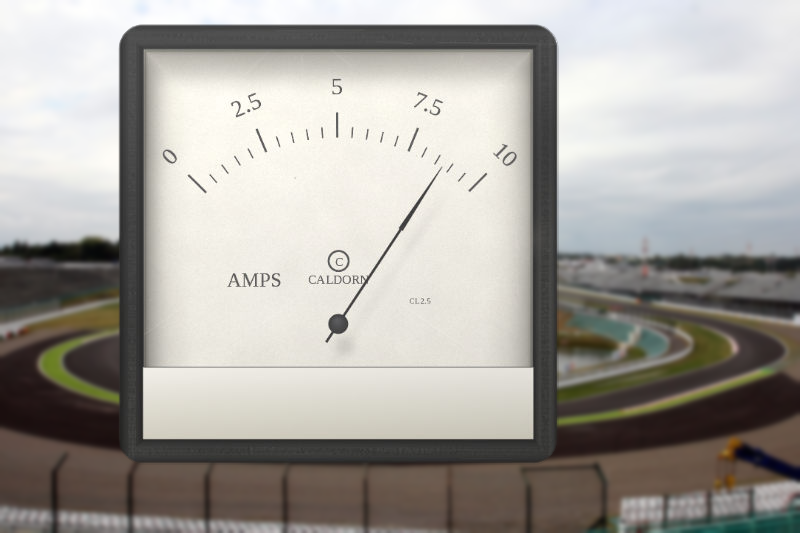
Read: 8.75A
